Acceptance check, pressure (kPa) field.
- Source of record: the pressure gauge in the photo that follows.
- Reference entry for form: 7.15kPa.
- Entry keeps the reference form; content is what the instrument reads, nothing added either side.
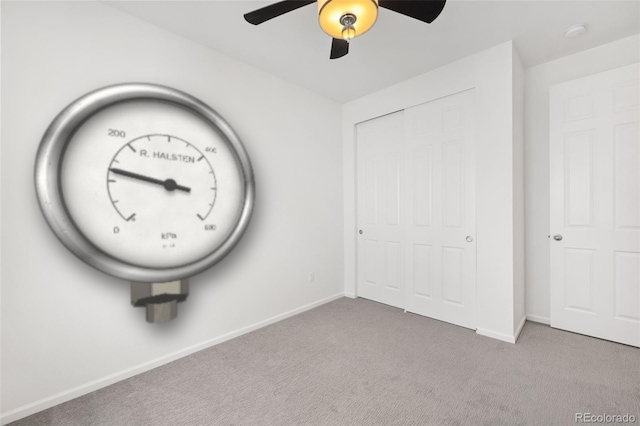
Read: 125kPa
